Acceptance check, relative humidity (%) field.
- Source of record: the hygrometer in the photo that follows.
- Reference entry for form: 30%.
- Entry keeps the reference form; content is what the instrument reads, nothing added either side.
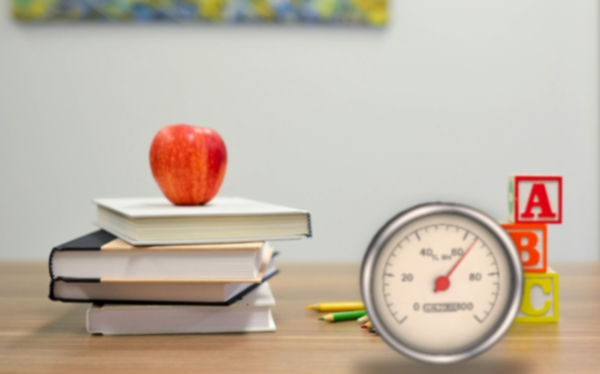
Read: 64%
